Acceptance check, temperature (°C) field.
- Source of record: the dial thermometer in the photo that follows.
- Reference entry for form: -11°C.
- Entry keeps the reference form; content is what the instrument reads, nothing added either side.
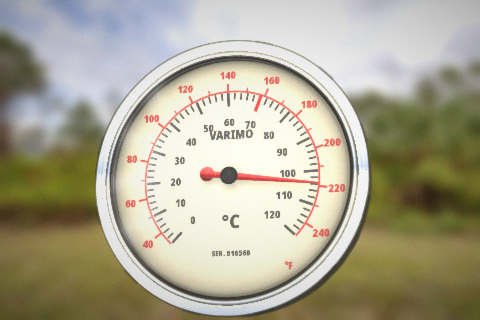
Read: 104°C
